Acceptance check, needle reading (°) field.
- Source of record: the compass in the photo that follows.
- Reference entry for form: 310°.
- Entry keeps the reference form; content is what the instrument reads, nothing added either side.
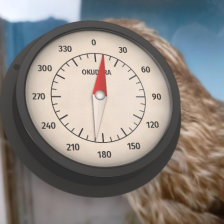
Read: 10°
